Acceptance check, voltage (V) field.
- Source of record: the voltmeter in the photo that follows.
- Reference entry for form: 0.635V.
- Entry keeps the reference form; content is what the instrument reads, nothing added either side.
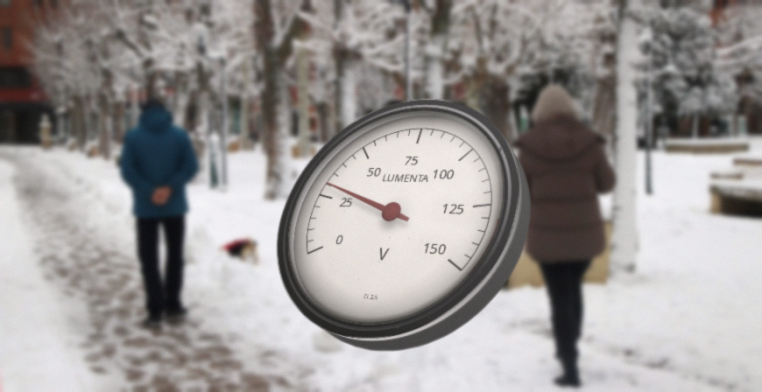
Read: 30V
